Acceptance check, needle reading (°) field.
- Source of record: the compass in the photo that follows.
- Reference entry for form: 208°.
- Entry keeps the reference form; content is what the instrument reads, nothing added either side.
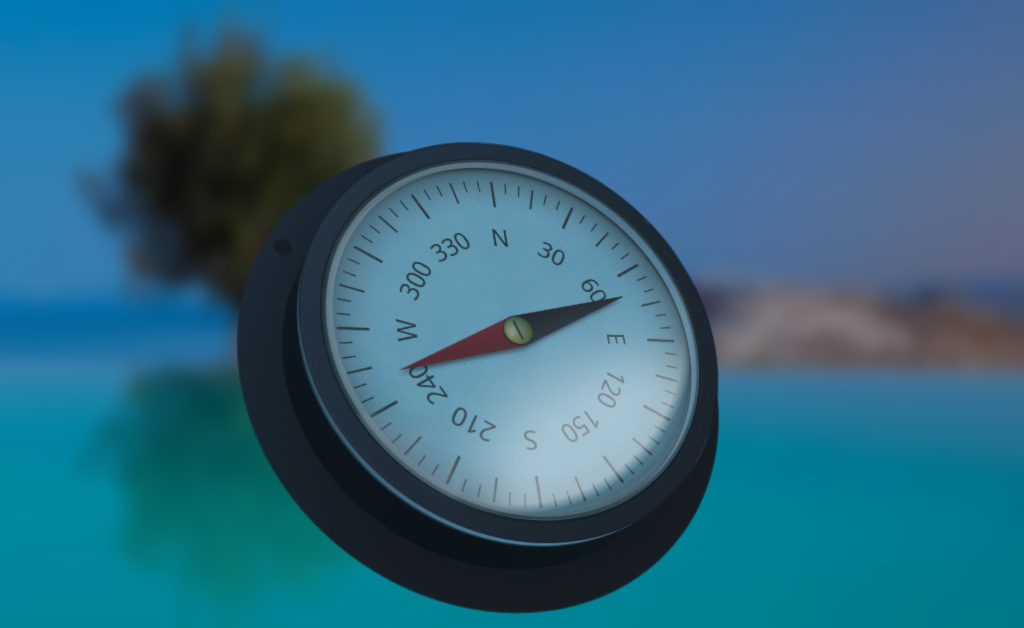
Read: 250°
